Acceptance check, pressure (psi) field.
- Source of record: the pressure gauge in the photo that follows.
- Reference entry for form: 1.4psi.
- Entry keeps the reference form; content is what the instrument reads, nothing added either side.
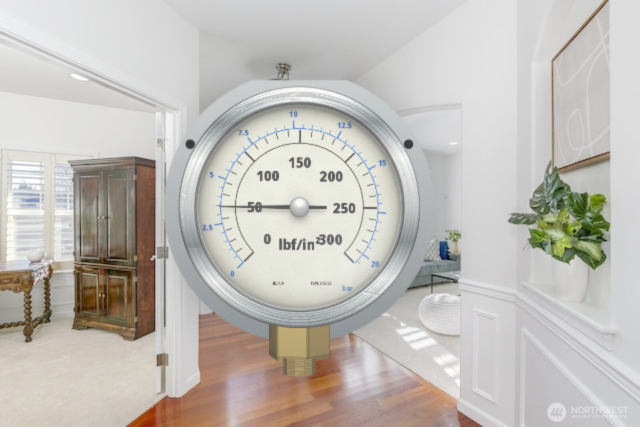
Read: 50psi
